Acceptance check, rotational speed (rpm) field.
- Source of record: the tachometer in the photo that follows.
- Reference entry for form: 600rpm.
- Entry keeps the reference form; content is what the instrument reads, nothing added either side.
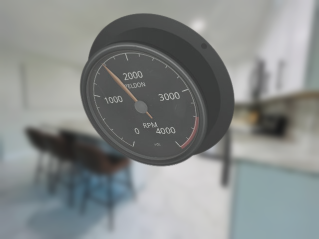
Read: 1600rpm
